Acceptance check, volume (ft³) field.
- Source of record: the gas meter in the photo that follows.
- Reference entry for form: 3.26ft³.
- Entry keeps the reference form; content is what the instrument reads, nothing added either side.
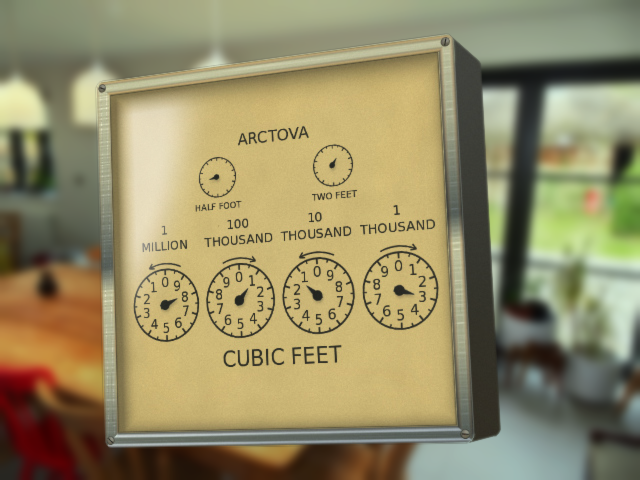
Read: 811300ft³
